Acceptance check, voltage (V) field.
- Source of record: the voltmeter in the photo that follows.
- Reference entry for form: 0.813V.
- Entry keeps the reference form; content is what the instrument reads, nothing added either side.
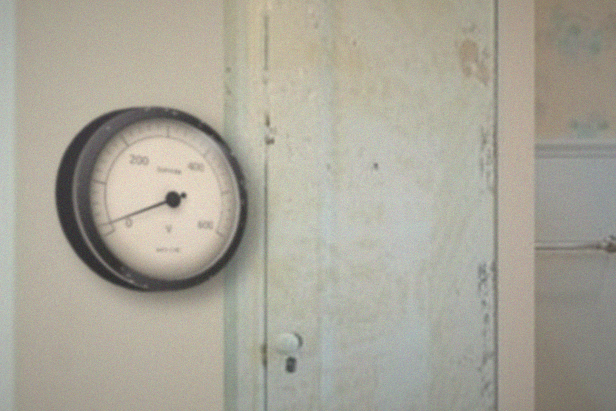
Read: 20V
